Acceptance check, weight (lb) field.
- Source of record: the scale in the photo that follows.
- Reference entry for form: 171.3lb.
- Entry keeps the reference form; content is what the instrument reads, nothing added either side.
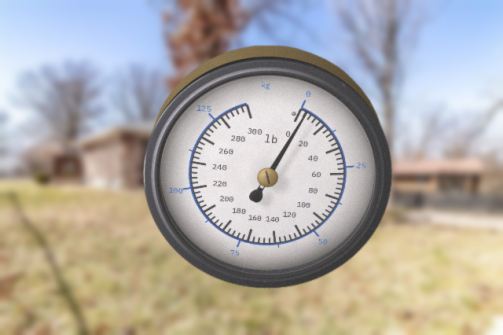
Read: 4lb
